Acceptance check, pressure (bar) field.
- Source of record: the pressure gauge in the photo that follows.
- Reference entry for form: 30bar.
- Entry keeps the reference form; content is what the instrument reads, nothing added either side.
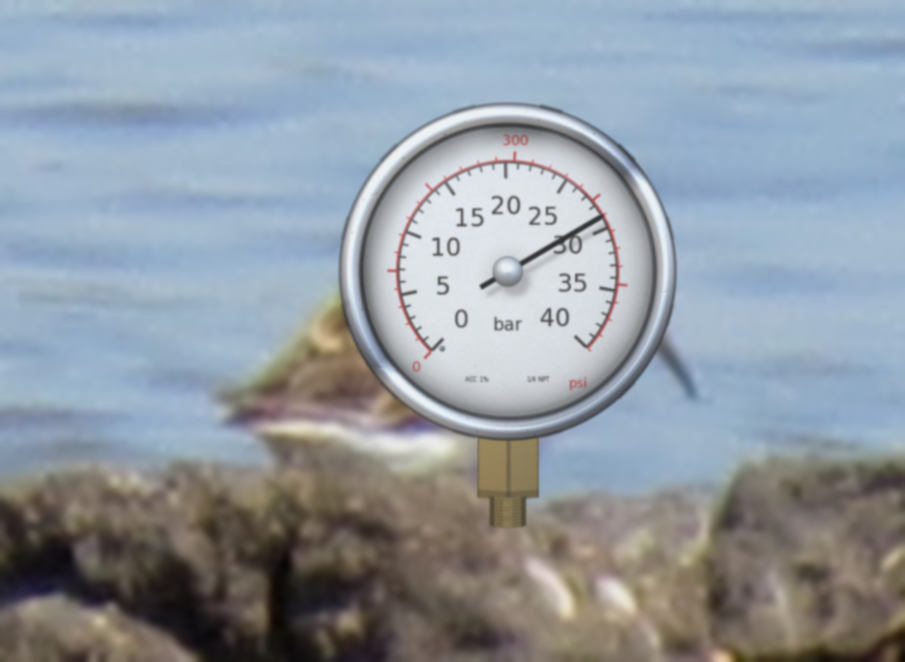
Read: 29bar
